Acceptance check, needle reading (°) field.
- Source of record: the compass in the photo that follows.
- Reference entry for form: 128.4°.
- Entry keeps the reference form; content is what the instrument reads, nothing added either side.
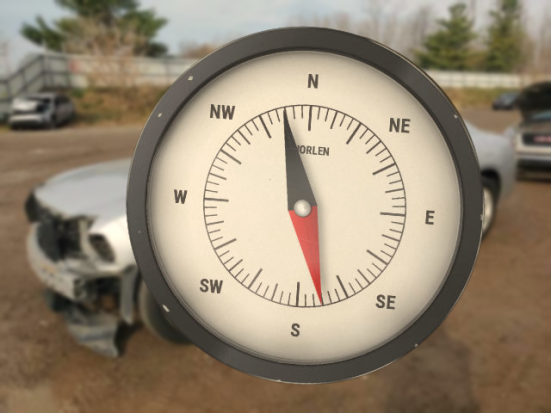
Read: 165°
